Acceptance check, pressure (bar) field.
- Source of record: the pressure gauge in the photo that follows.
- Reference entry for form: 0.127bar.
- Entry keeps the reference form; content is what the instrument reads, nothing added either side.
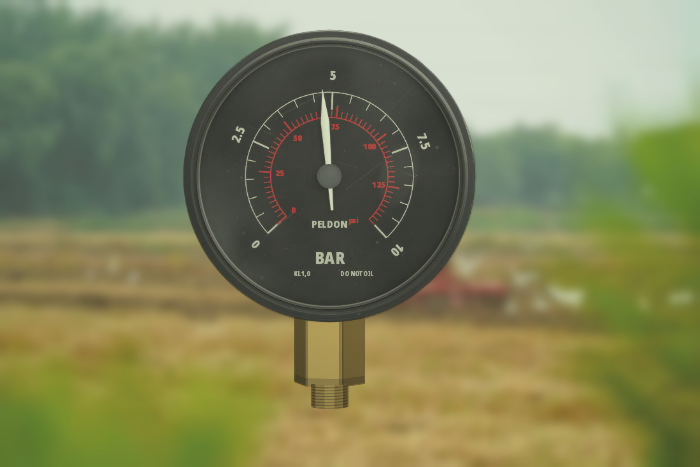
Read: 4.75bar
